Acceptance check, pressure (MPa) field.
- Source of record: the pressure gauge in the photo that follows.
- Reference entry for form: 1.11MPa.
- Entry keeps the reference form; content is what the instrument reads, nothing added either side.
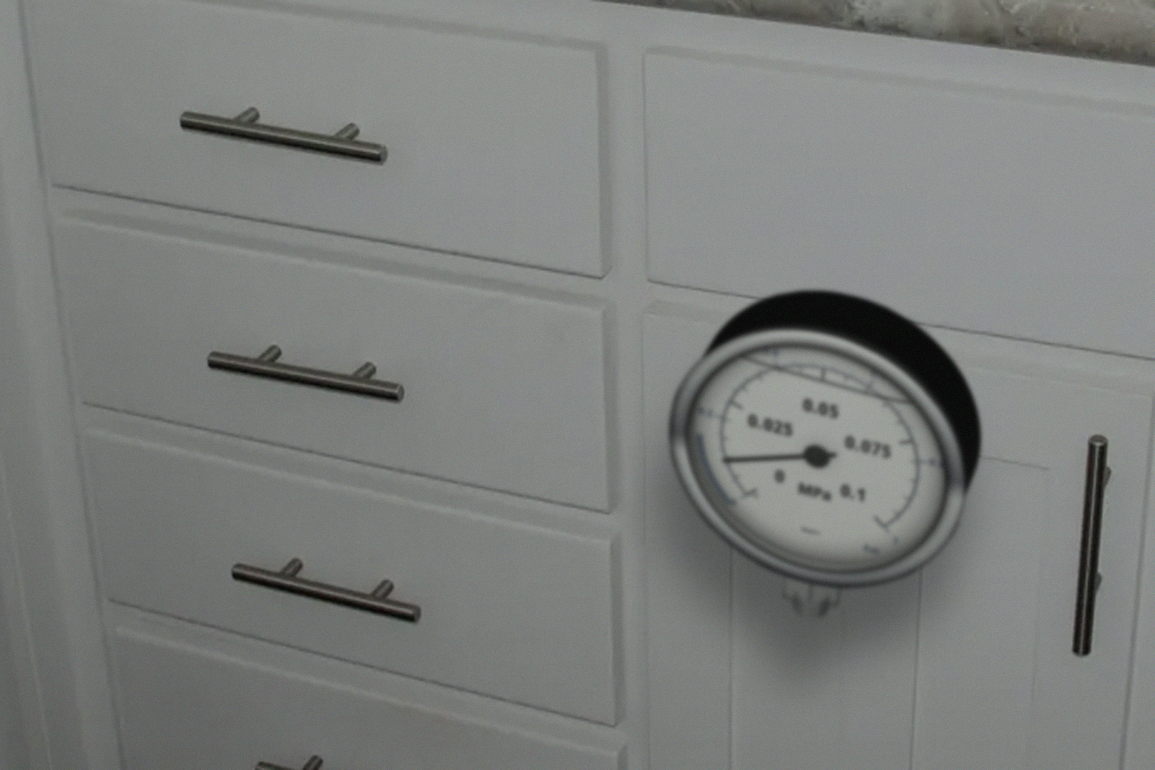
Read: 0.01MPa
